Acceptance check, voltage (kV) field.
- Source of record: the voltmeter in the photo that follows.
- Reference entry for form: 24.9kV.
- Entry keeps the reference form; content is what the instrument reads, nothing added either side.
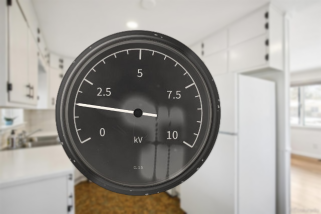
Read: 1.5kV
